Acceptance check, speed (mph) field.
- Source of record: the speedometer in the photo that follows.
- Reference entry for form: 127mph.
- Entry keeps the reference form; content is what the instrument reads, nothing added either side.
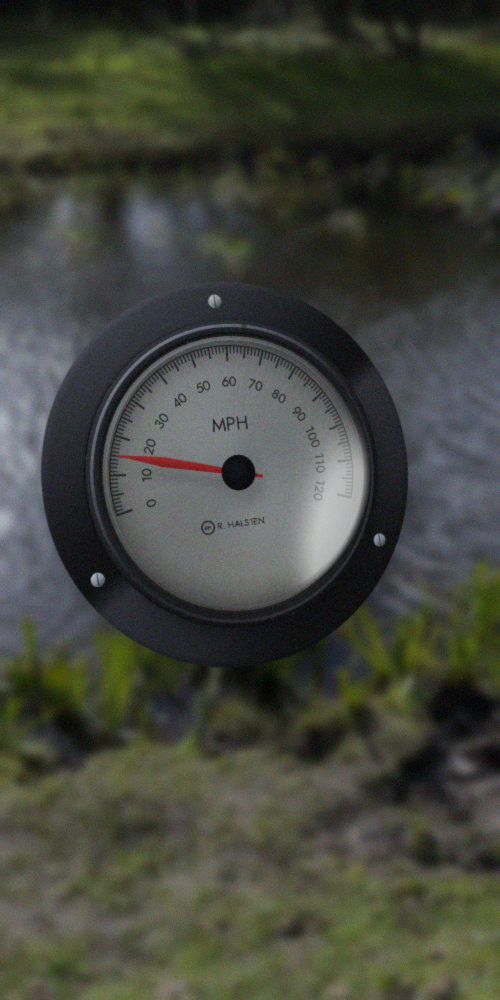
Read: 15mph
